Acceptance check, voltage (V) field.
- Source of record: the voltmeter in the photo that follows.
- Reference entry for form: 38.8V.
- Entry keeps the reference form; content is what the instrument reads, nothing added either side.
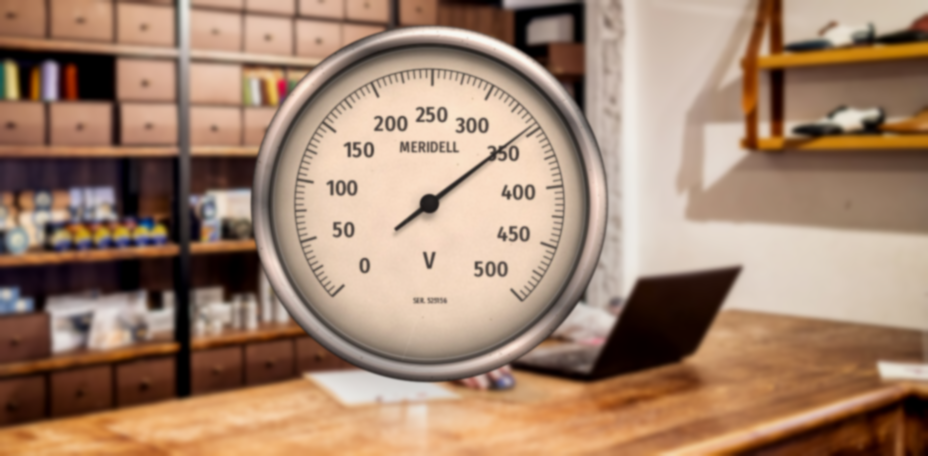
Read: 345V
